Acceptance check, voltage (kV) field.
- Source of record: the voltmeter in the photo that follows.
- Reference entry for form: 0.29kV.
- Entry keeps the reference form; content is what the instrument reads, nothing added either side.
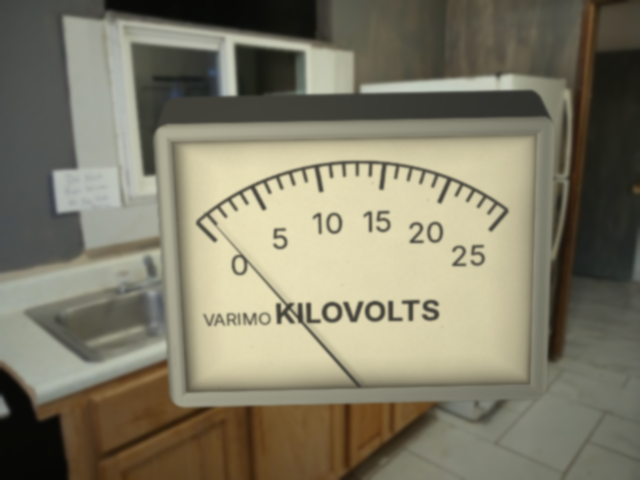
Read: 1kV
